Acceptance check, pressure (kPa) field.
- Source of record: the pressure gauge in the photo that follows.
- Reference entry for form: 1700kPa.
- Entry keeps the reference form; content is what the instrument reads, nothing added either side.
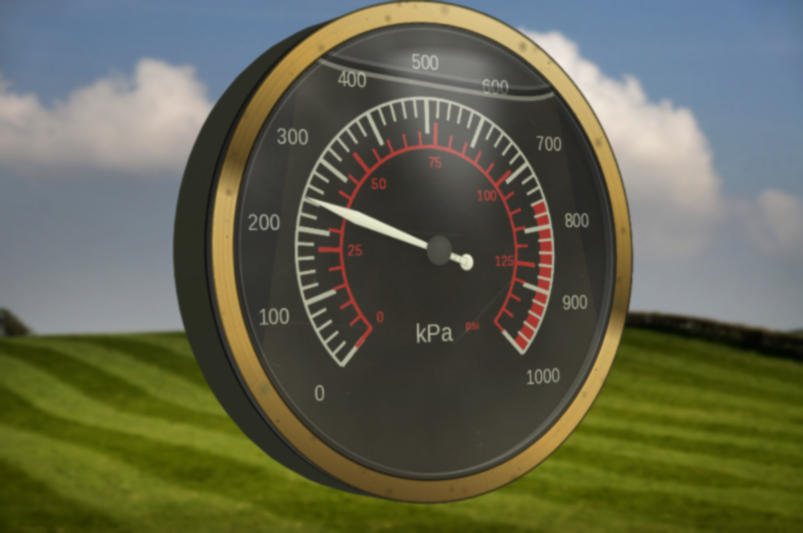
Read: 240kPa
